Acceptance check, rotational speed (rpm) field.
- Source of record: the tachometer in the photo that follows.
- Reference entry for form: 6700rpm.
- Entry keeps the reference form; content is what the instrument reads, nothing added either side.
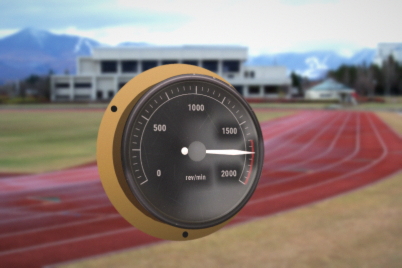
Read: 1750rpm
